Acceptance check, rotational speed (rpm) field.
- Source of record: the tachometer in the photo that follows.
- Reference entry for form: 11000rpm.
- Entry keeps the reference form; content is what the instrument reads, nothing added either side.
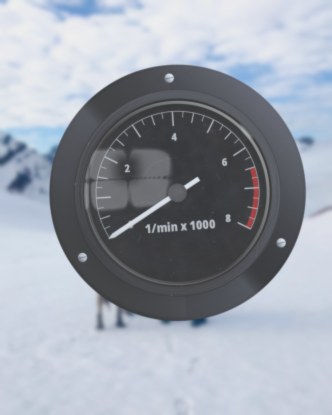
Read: 0rpm
